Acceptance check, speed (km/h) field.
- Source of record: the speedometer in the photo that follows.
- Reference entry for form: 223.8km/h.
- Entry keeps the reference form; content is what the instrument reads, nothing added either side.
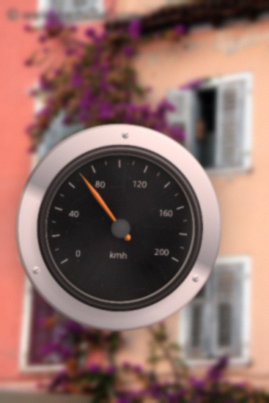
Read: 70km/h
